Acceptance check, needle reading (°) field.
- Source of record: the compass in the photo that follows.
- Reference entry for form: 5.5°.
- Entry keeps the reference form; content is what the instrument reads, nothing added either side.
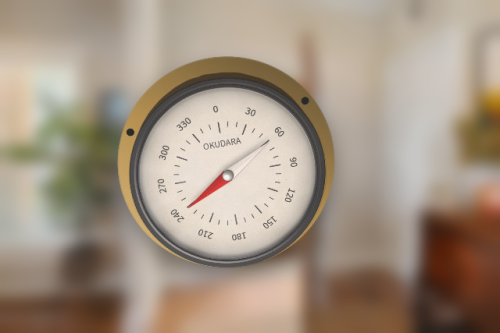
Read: 240°
